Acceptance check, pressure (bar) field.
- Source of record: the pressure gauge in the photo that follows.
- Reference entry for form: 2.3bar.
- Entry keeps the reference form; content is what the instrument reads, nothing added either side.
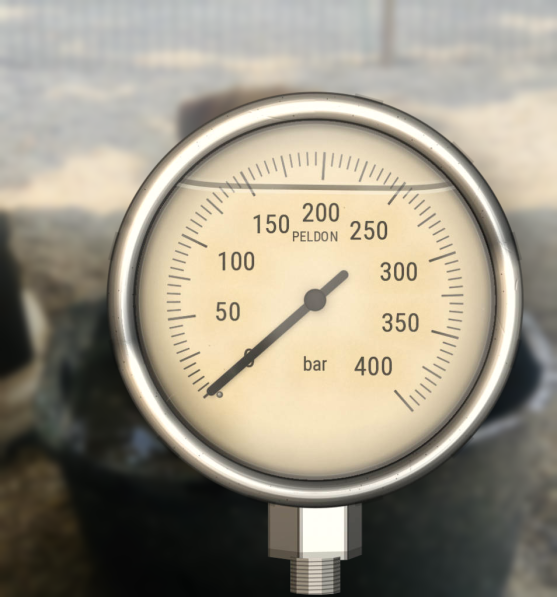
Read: 0bar
